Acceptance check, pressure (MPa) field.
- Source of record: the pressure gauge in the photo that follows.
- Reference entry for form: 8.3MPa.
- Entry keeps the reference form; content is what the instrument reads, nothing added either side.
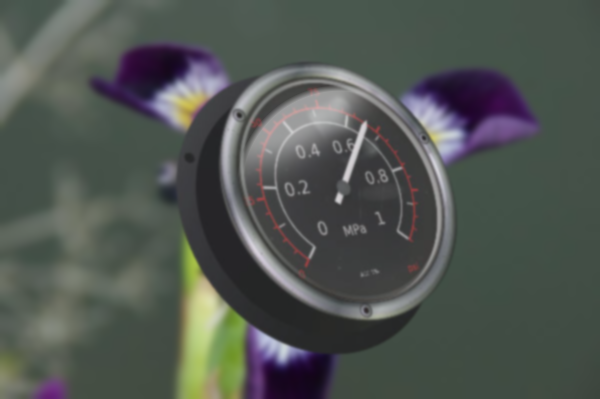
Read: 0.65MPa
